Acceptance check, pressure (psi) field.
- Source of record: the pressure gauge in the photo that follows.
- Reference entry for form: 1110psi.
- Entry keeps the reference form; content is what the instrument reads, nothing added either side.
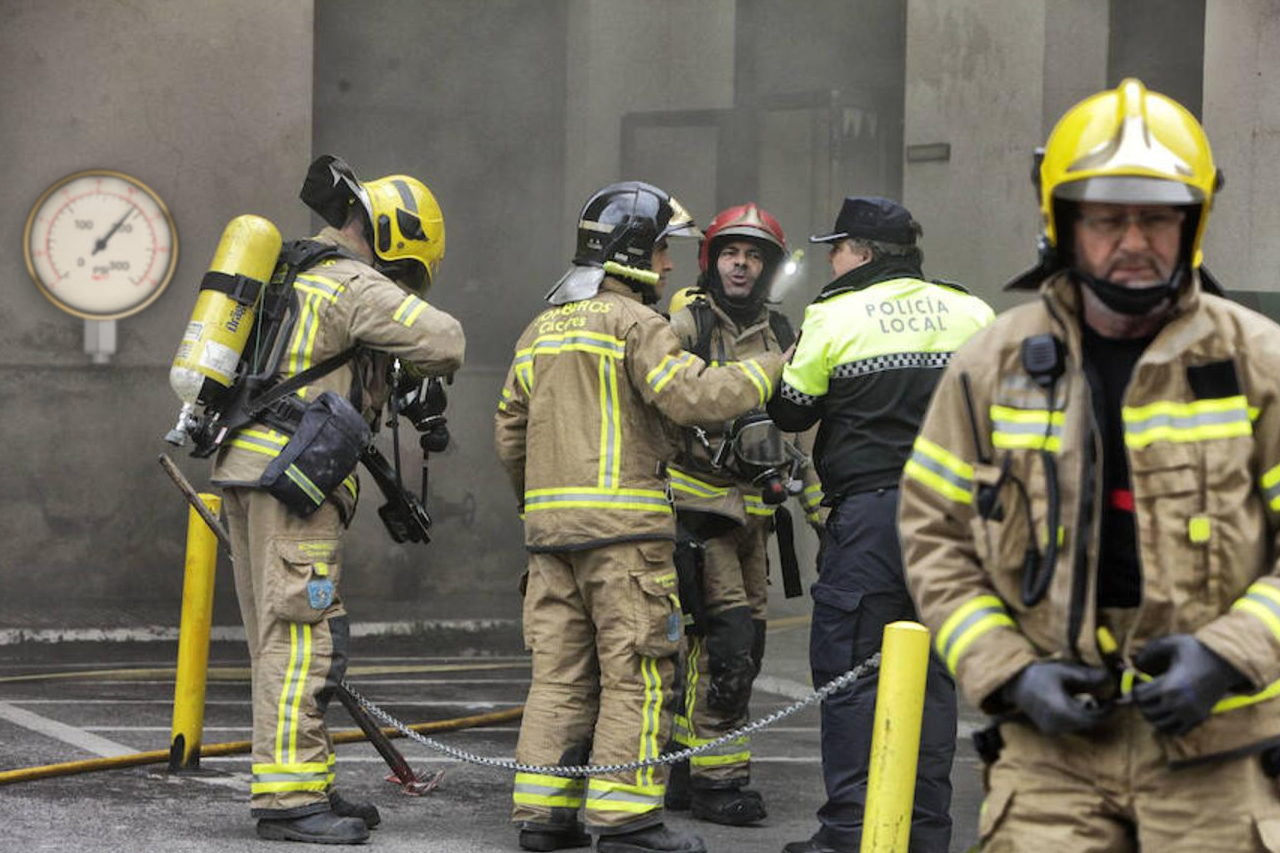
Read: 190psi
